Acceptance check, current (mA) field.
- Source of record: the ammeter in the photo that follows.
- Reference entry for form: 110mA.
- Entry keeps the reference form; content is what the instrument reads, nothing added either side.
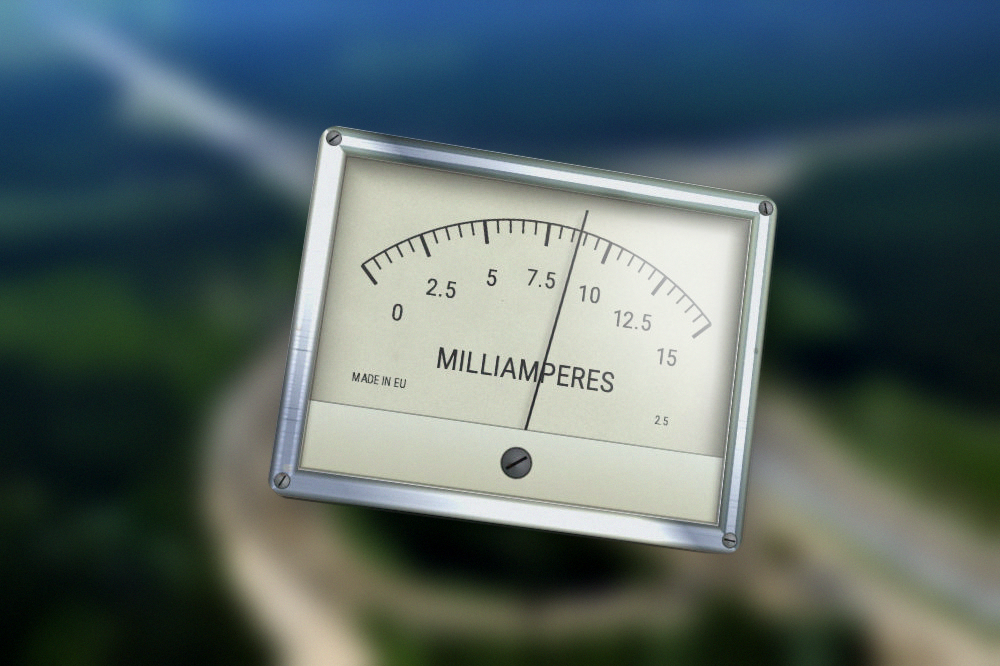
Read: 8.75mA
